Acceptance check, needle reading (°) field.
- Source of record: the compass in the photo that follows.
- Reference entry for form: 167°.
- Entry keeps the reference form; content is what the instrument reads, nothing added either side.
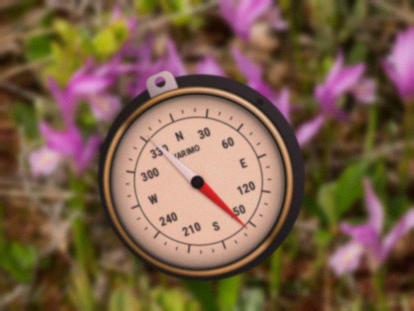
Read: 155°
